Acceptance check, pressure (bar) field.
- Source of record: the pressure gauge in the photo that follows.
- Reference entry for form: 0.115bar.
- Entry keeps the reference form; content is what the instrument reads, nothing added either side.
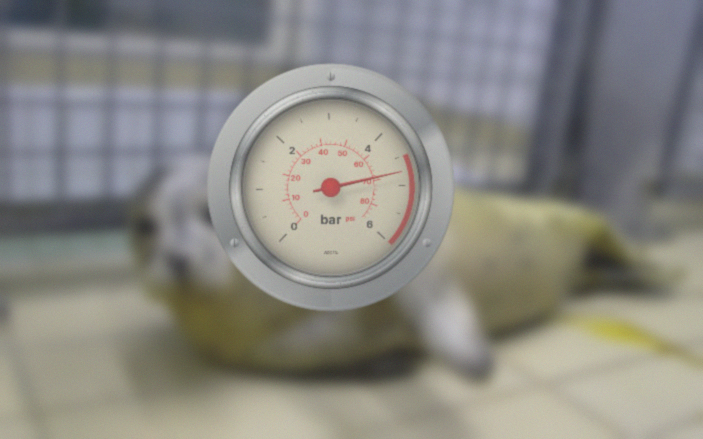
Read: 4.75bar
